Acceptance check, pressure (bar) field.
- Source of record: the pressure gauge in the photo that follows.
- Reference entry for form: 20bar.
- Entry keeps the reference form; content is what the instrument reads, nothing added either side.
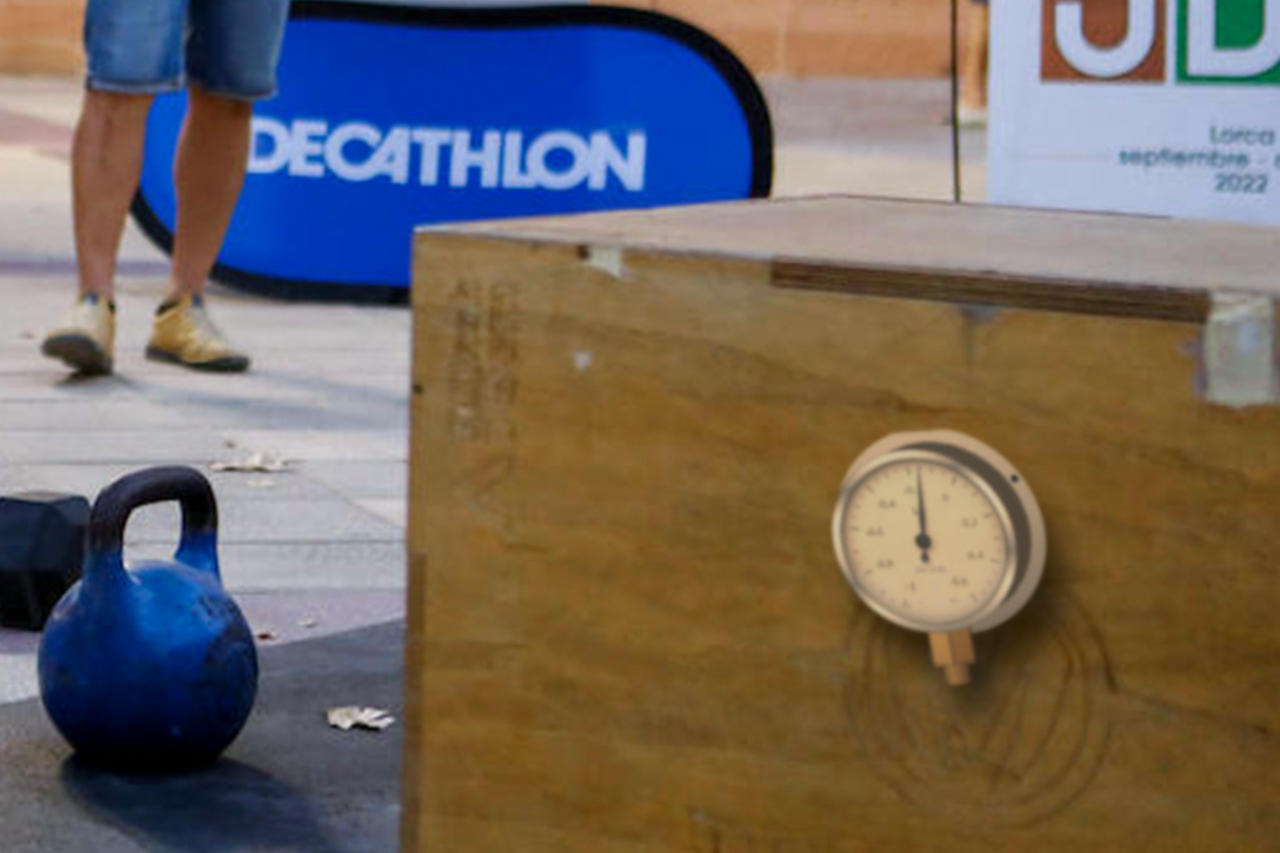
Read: -0.15bar
